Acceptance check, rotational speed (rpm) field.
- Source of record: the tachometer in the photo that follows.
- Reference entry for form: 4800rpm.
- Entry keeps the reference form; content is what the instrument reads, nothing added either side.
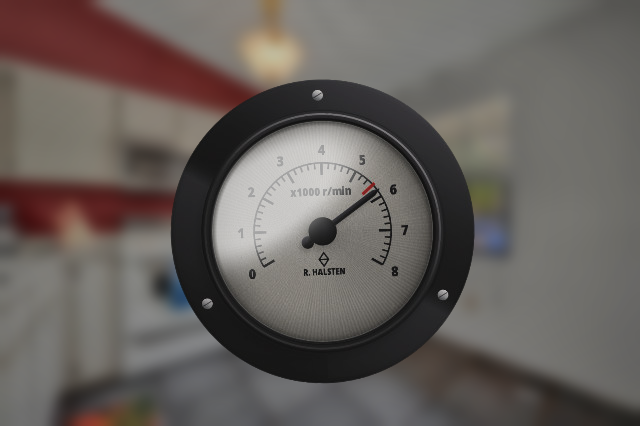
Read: 5800rpm
